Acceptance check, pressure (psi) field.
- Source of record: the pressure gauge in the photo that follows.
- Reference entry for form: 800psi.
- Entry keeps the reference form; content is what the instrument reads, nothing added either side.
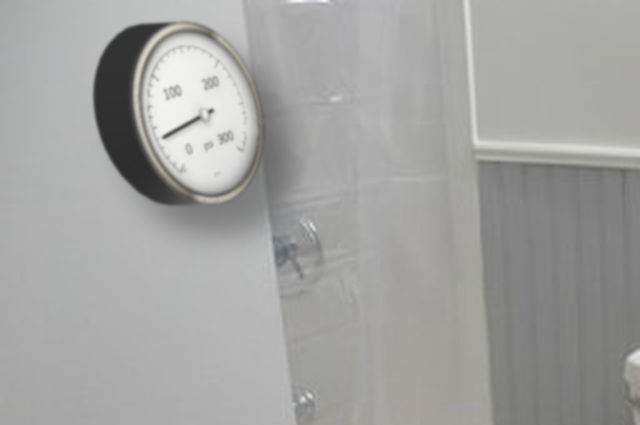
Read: 40psi
